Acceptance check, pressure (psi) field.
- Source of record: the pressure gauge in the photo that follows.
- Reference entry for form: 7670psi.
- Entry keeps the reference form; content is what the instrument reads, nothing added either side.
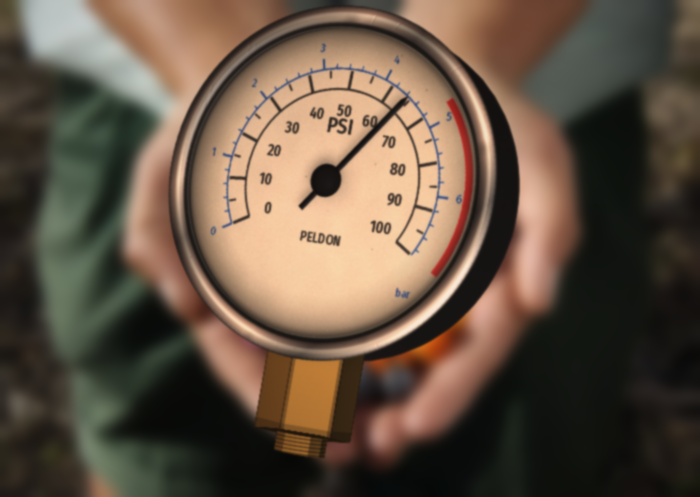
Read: 65psi
